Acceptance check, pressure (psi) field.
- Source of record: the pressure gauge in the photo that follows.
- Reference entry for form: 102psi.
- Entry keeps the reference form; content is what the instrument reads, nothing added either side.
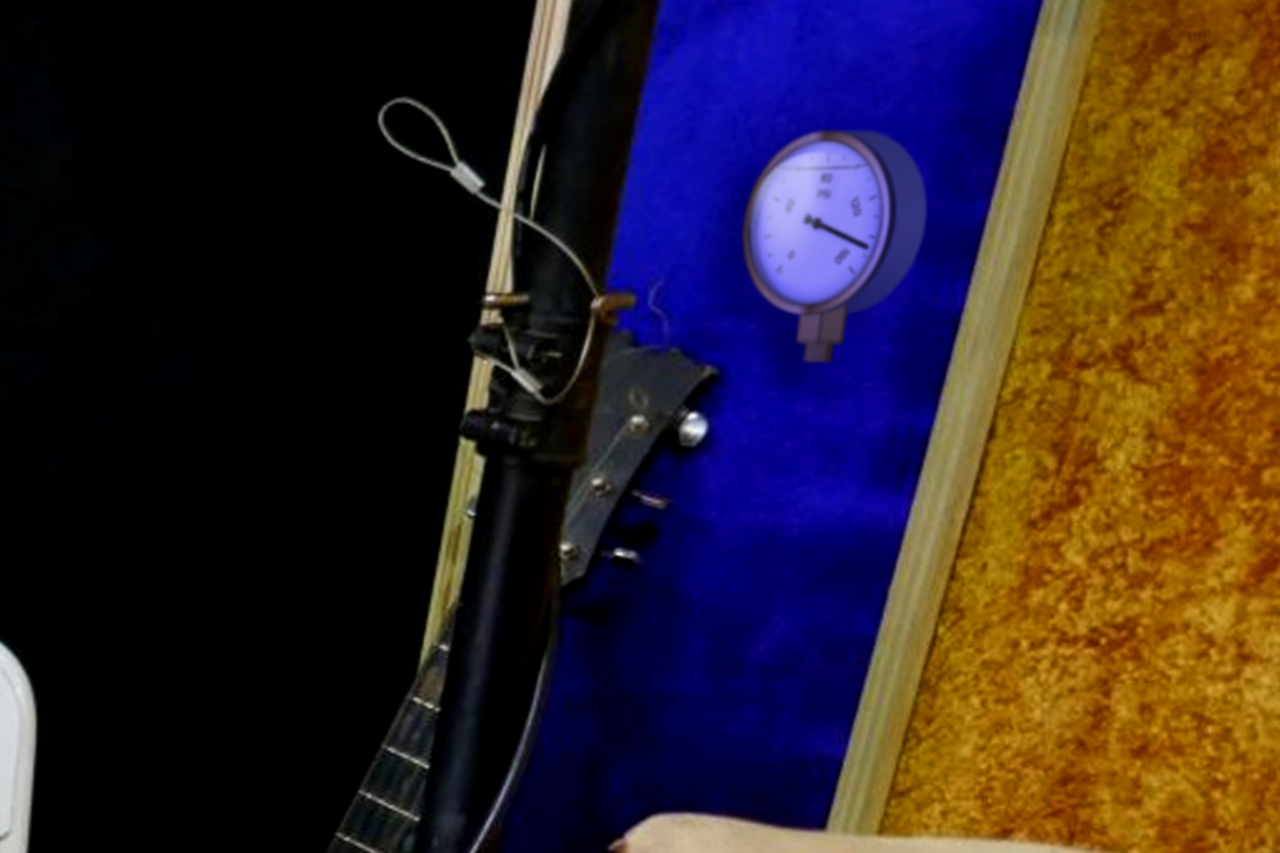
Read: 145psi
